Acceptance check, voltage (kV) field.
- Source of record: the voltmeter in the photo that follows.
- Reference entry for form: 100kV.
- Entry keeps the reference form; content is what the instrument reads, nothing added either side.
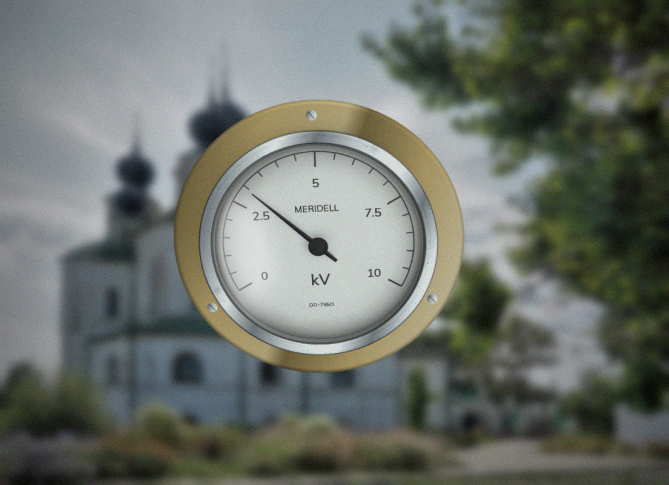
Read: 3kV
